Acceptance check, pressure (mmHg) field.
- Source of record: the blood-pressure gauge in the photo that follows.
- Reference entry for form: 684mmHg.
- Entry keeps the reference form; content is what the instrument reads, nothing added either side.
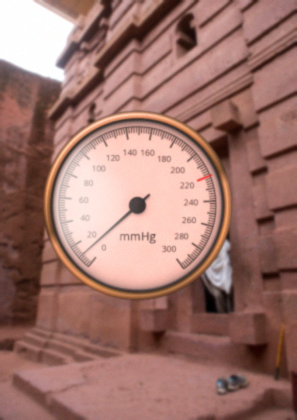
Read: 10mmHg
